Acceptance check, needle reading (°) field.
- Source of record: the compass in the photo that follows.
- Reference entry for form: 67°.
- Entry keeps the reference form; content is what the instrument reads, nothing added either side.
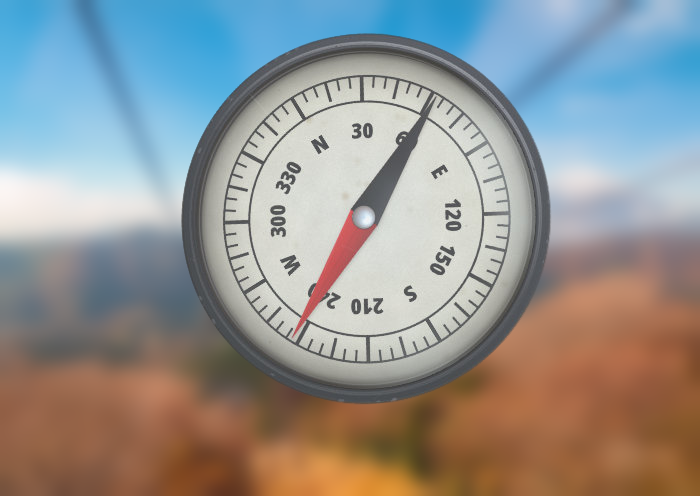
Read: 242.5°
